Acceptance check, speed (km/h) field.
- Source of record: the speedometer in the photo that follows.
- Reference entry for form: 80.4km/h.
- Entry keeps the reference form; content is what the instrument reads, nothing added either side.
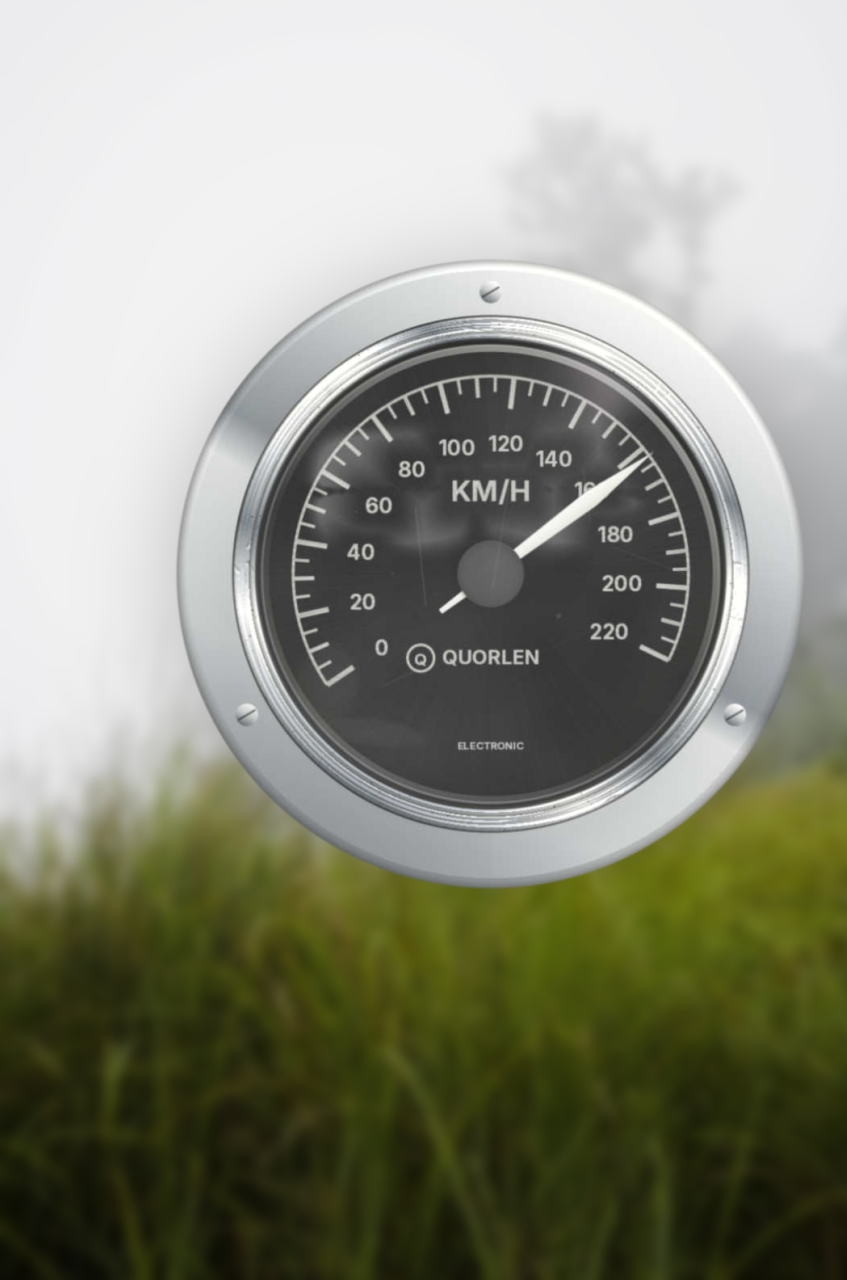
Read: 162.5km/h
